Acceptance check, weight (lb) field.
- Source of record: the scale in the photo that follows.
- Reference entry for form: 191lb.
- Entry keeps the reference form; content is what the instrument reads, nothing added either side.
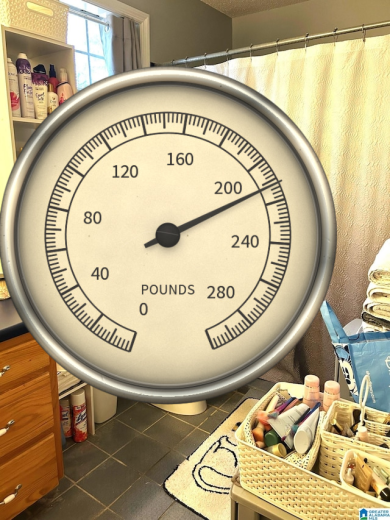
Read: 212lb
